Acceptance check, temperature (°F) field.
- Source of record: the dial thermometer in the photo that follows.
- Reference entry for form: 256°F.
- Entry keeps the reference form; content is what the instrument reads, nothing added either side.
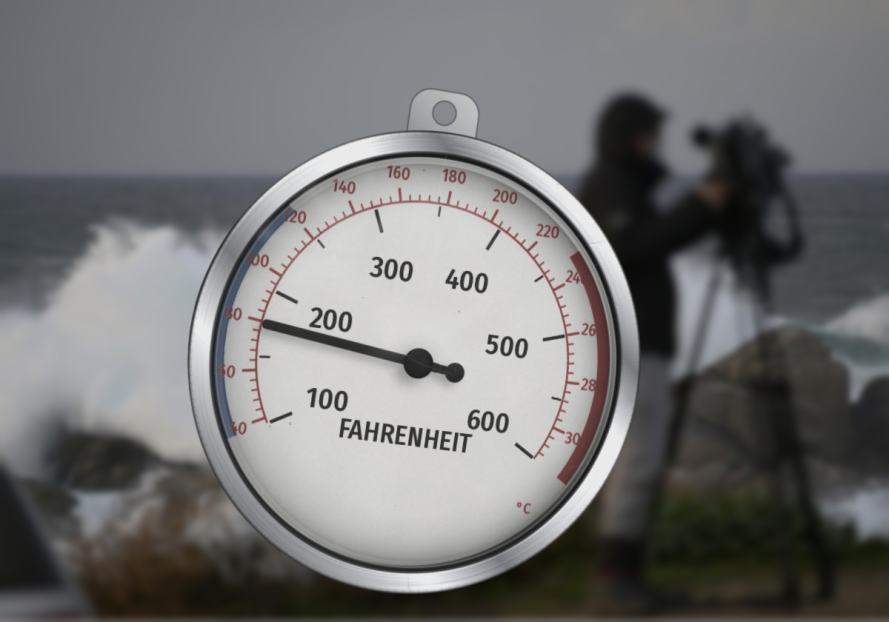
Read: 175°F
